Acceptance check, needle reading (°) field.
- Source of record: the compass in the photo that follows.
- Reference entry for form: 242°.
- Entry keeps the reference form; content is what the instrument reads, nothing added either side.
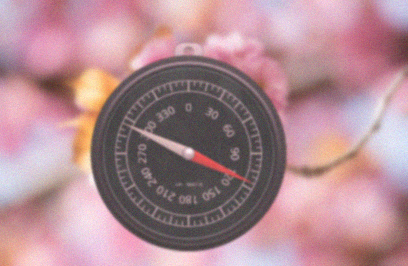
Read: 115°
